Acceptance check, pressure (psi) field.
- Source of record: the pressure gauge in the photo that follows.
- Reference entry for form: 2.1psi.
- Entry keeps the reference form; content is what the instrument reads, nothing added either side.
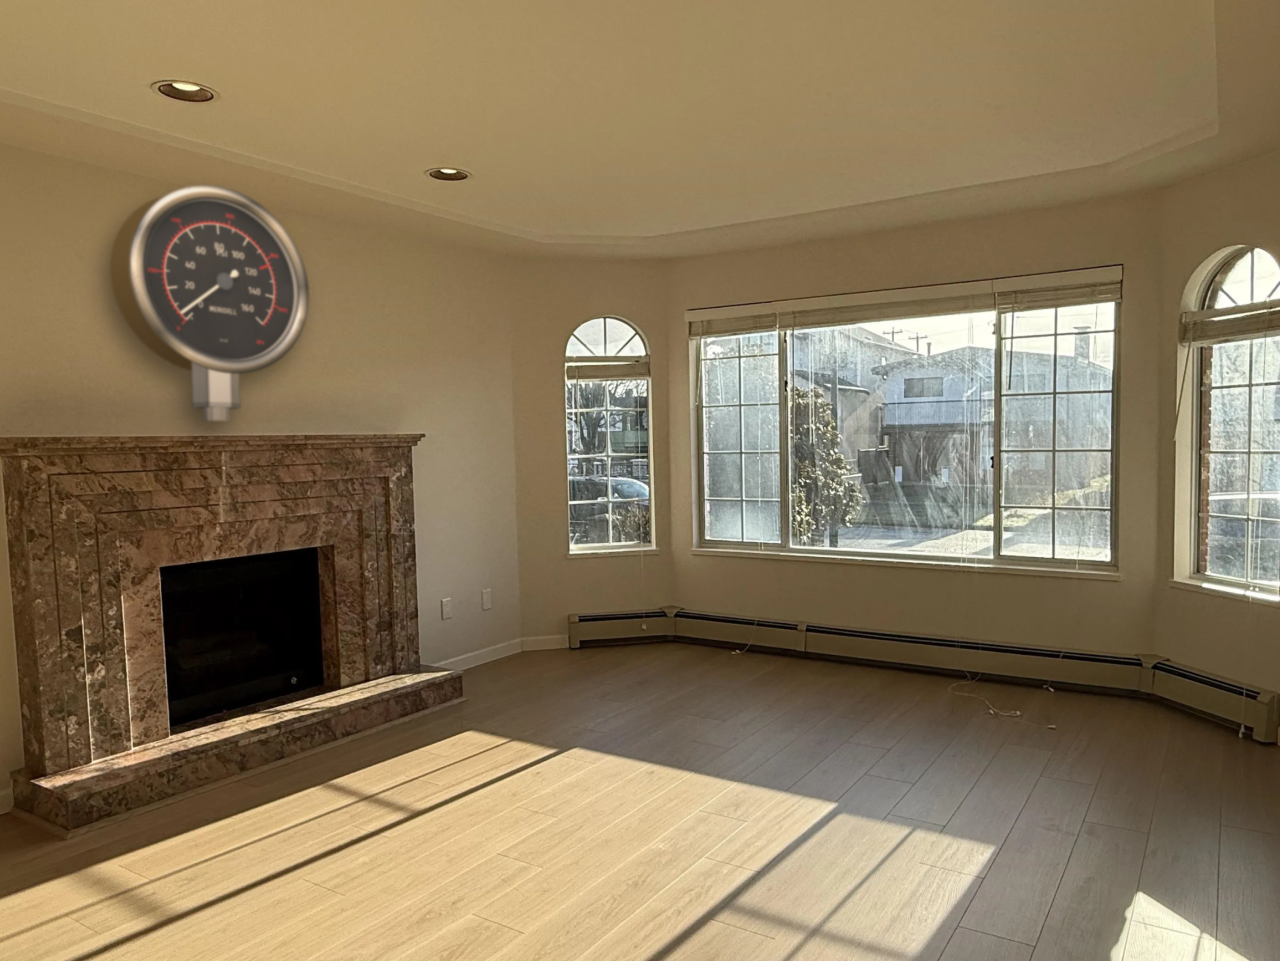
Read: 5psi
